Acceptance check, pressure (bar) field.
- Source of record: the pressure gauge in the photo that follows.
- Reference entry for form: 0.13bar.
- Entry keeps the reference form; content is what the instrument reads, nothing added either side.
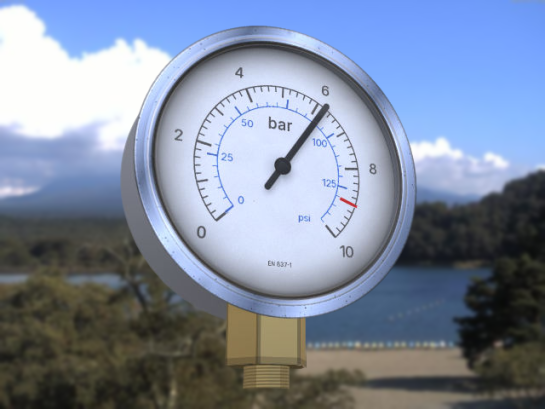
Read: 6.2bar
